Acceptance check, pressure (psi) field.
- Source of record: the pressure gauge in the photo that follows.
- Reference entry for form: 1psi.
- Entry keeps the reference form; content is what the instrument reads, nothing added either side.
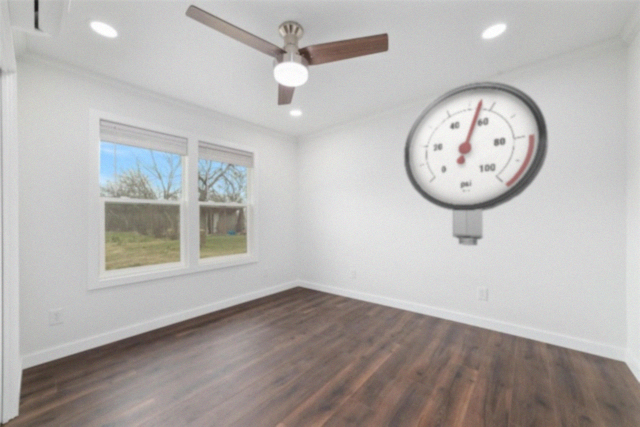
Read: 55psi
